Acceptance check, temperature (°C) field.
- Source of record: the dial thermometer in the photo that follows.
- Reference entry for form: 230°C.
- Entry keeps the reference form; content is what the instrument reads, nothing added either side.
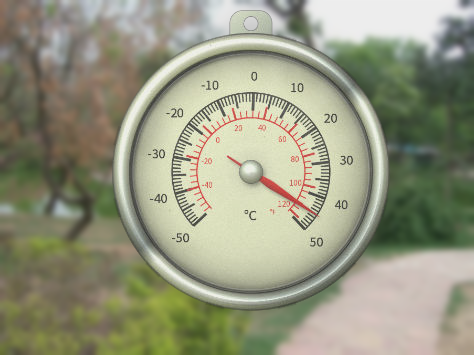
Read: 45°C
